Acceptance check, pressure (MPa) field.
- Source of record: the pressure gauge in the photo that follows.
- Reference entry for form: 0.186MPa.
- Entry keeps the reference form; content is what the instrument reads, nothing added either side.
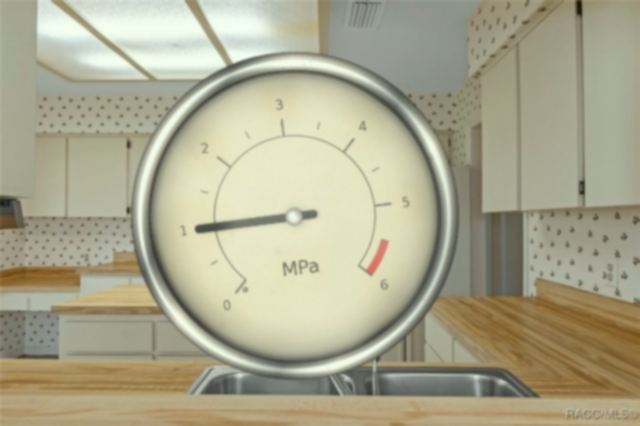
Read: 1MPa
